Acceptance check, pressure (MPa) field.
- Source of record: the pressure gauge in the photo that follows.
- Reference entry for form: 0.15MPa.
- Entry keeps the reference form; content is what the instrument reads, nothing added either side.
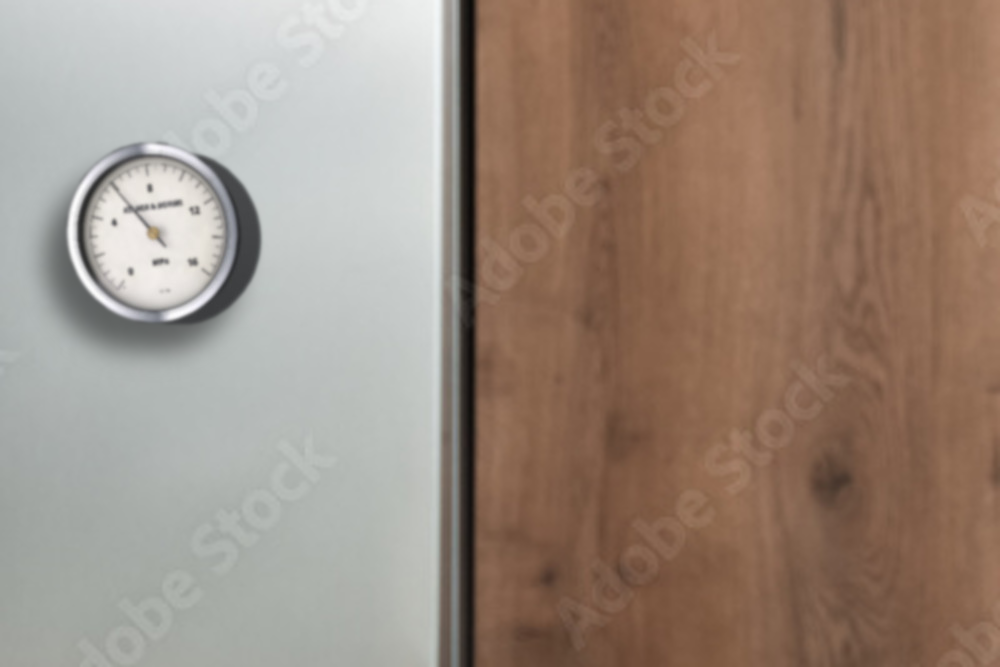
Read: 6MPa
